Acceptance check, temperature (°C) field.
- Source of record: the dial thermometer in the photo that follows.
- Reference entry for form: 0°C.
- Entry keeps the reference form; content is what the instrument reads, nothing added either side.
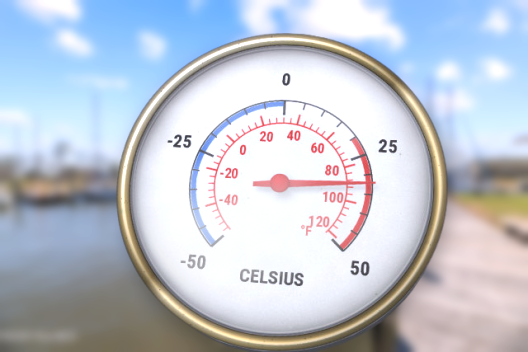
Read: 32.5°C
